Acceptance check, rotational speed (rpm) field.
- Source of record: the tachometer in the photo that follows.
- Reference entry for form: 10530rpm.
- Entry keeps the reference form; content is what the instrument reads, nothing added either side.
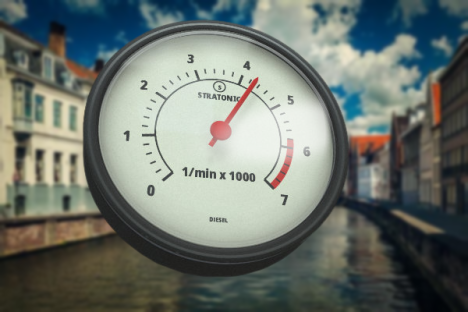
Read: 4300rpm
